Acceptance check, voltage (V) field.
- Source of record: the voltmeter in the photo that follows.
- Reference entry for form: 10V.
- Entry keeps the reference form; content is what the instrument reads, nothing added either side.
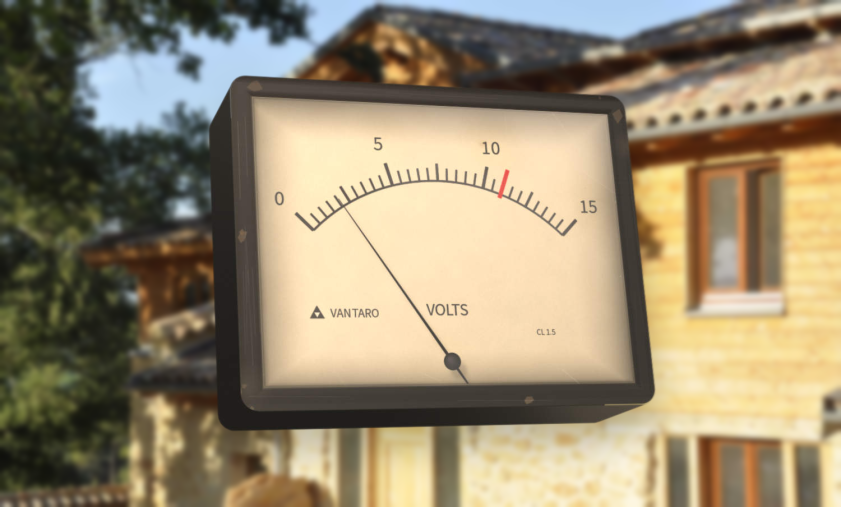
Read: 2V
